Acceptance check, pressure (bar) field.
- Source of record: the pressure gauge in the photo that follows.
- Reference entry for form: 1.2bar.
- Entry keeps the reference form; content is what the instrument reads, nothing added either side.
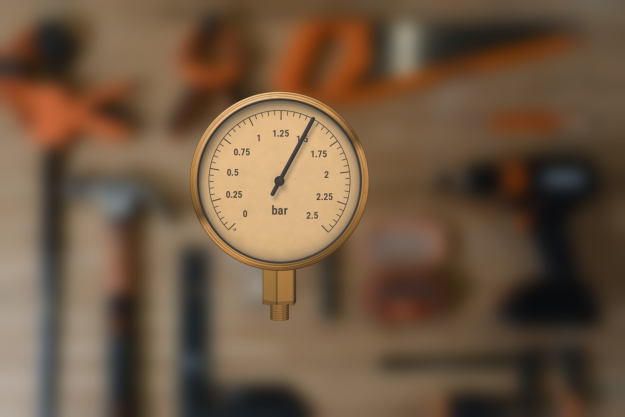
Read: 1.5bar
